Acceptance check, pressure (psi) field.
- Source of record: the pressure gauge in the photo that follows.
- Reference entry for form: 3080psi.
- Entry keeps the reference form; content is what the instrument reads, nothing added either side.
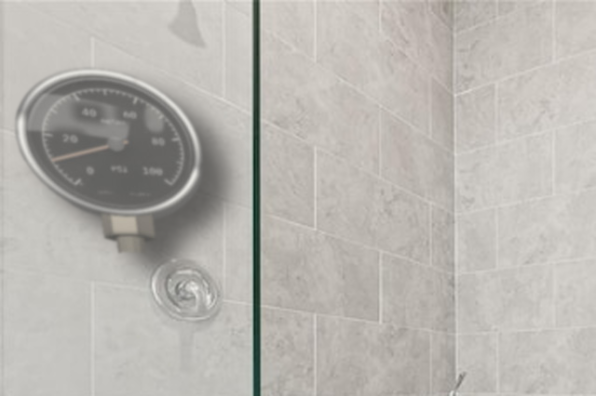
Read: 10psi
